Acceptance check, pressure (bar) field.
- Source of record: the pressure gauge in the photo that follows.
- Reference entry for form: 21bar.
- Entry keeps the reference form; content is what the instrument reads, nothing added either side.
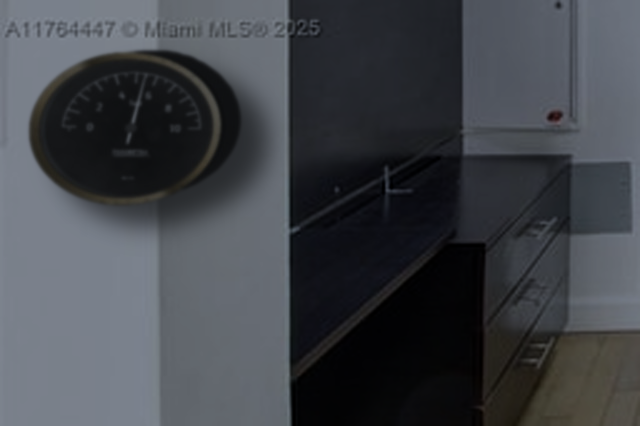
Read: 5.5bar
